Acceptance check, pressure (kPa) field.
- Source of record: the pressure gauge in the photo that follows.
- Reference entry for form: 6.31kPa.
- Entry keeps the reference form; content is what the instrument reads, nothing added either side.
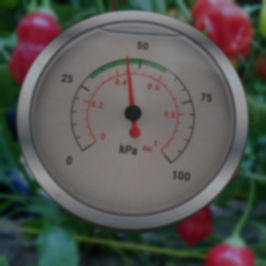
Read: 45kPa
